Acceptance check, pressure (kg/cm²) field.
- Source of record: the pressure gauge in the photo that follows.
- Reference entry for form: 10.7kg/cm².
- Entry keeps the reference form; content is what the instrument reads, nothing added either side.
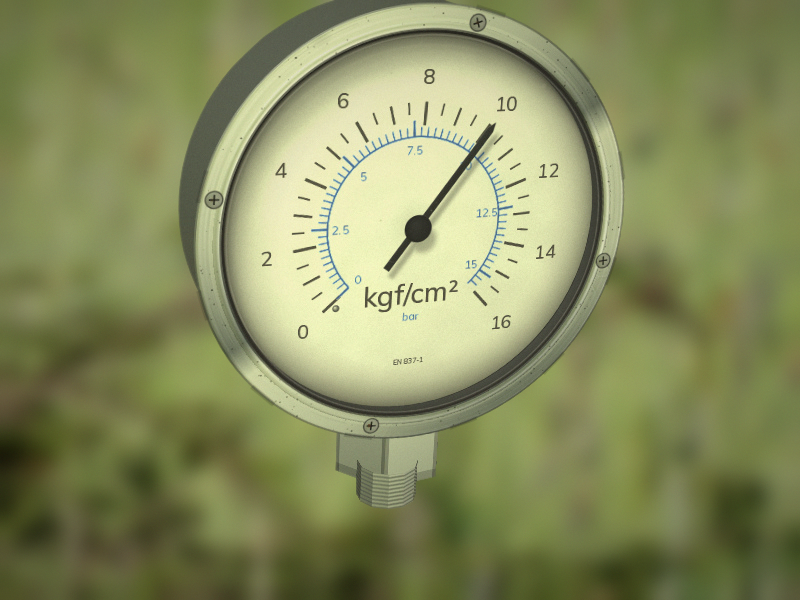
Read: 10kg/cm²
